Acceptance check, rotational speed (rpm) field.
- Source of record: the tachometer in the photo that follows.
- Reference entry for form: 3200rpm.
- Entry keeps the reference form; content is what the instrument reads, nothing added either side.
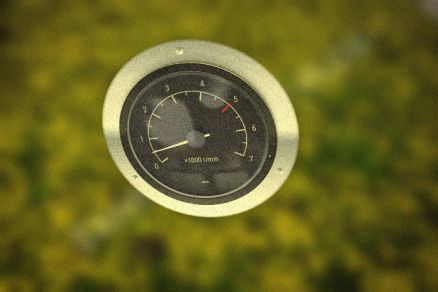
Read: 500rpm
